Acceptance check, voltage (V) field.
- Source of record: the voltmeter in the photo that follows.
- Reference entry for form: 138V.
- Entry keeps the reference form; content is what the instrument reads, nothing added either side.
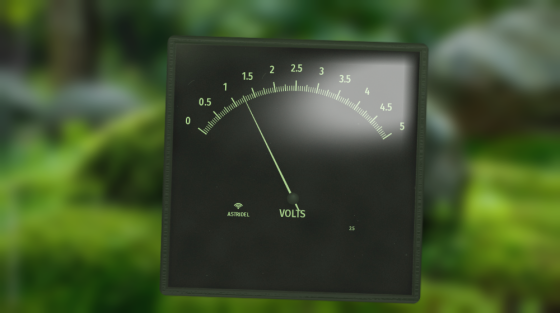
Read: 1.25V
